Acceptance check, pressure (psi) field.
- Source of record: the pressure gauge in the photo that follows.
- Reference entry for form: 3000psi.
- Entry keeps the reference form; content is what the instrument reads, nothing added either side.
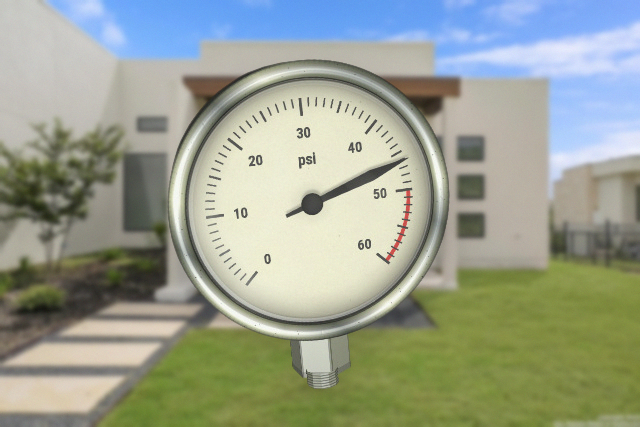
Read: 46psi
